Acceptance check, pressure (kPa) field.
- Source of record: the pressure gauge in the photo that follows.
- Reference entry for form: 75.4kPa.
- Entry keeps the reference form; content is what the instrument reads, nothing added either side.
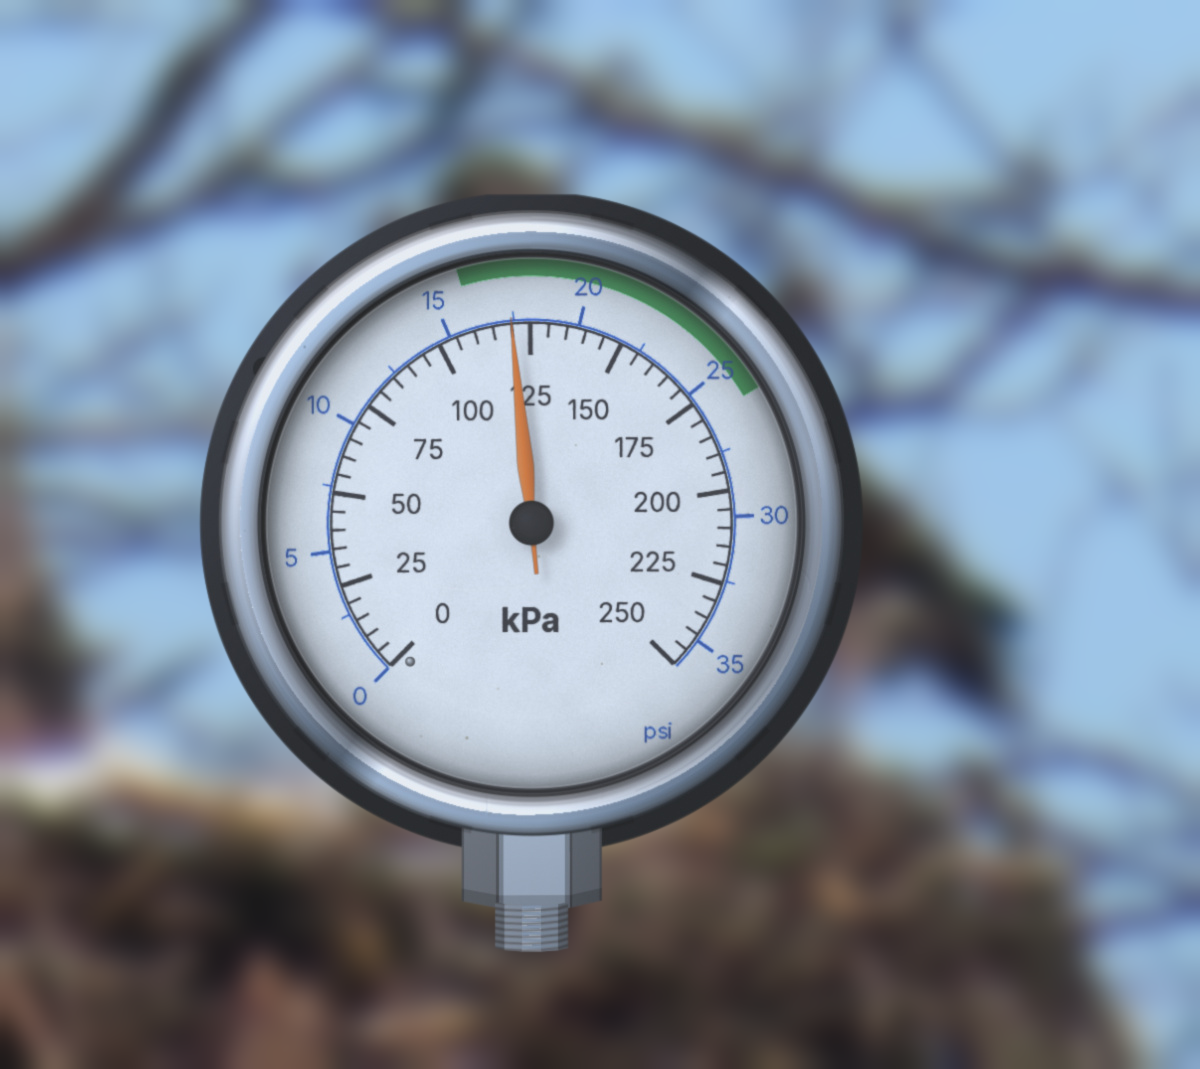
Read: 120kPa
